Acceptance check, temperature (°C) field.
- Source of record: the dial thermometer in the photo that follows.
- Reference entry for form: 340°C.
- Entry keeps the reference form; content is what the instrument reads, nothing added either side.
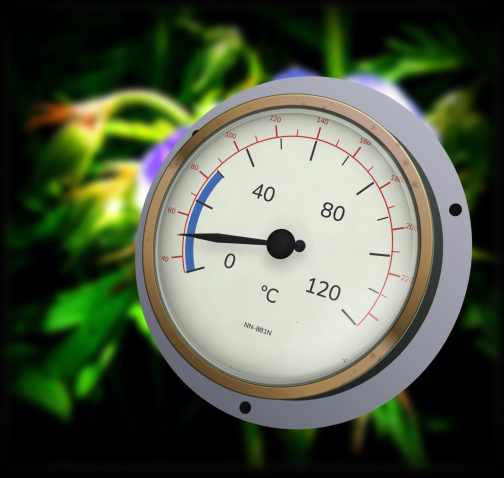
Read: 10°C
